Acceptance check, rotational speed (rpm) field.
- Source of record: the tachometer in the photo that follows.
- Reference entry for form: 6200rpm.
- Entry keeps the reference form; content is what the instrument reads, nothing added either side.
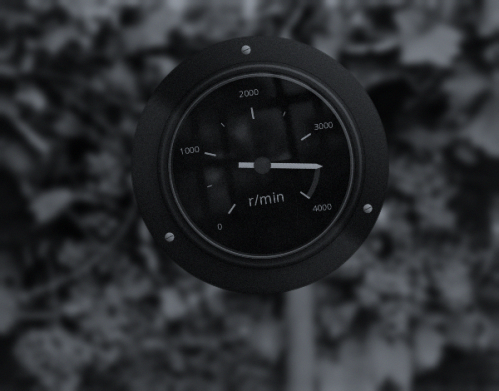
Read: 3500rpm
